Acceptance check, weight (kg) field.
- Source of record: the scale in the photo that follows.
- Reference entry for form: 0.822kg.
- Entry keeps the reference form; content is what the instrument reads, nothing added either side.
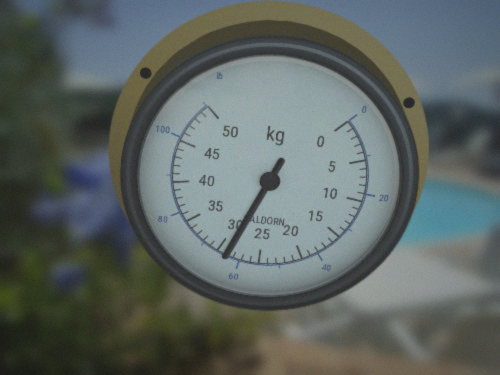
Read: 29kg
